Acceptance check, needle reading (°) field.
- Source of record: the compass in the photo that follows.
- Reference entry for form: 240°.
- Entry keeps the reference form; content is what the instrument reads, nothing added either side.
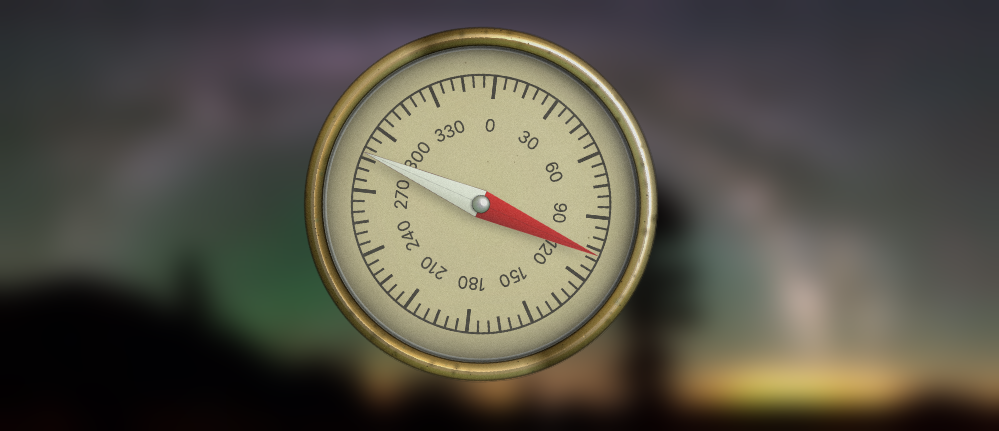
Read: 107.5°
